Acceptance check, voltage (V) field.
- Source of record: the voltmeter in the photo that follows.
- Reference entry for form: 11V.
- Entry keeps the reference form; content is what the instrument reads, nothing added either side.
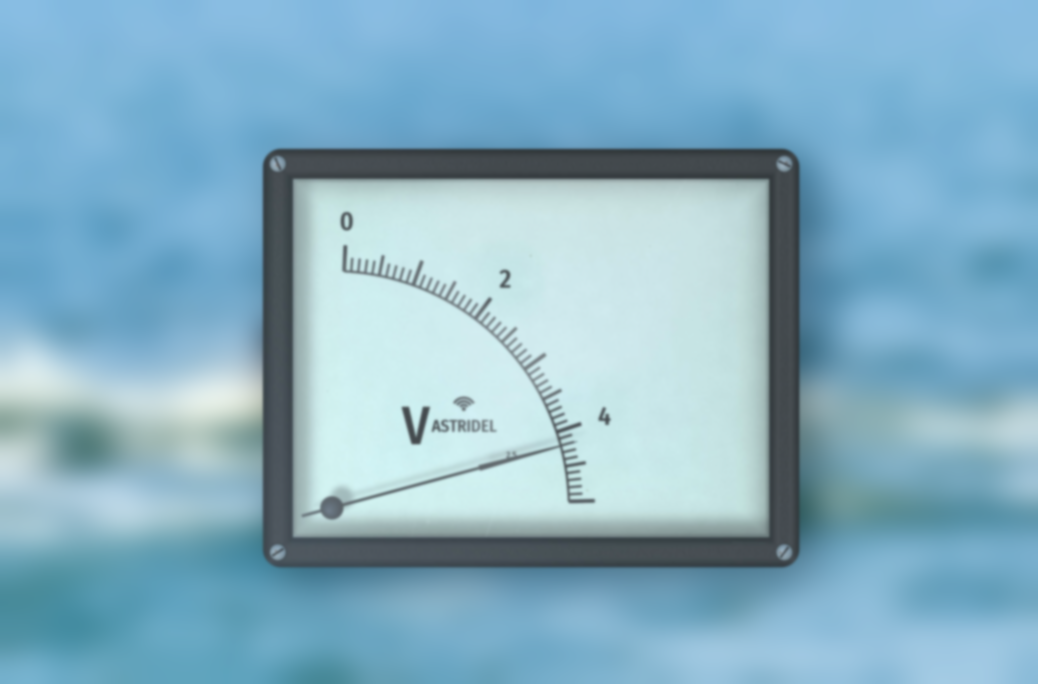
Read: 4.2V
